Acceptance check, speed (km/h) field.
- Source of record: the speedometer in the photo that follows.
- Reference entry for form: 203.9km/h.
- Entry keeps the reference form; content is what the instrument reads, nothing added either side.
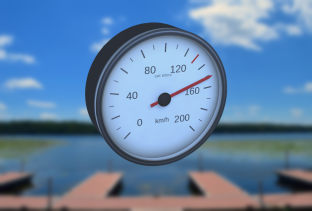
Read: 150km/h
